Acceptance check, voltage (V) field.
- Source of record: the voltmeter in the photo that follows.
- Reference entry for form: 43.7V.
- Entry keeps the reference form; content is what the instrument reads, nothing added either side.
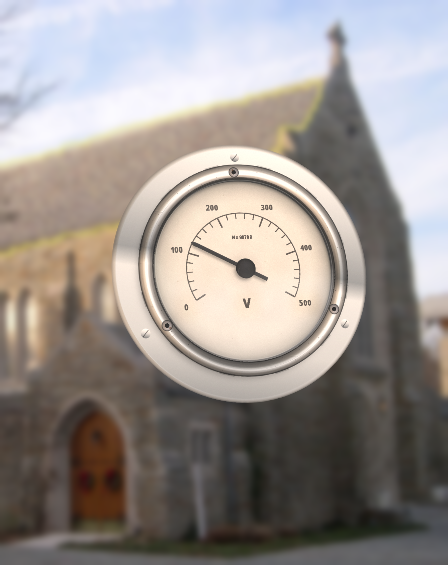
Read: 120V
